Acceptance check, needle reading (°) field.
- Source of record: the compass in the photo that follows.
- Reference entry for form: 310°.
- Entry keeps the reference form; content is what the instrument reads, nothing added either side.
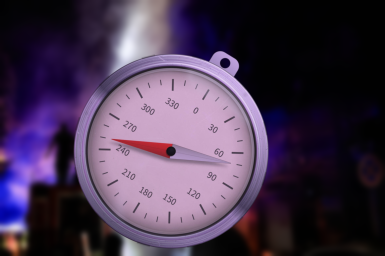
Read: 250°
